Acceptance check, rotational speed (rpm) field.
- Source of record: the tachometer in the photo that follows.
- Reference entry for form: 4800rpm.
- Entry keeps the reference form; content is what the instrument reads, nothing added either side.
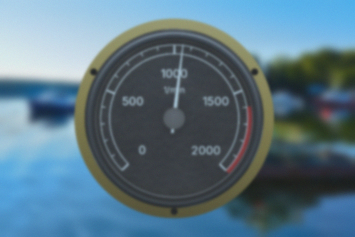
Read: 1050rpm
